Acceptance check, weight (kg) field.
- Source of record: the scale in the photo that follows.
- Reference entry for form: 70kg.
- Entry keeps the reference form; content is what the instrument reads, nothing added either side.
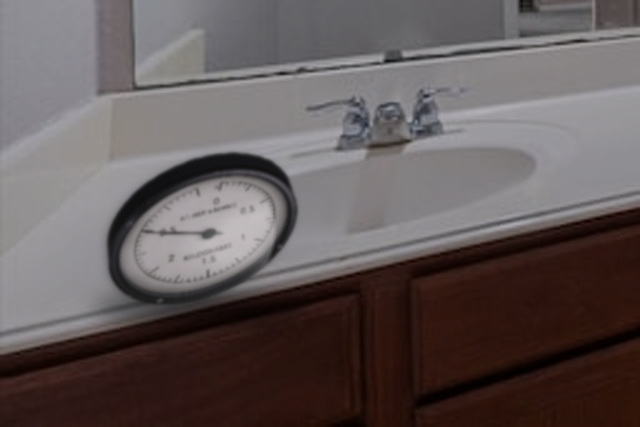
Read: 2.5kg
